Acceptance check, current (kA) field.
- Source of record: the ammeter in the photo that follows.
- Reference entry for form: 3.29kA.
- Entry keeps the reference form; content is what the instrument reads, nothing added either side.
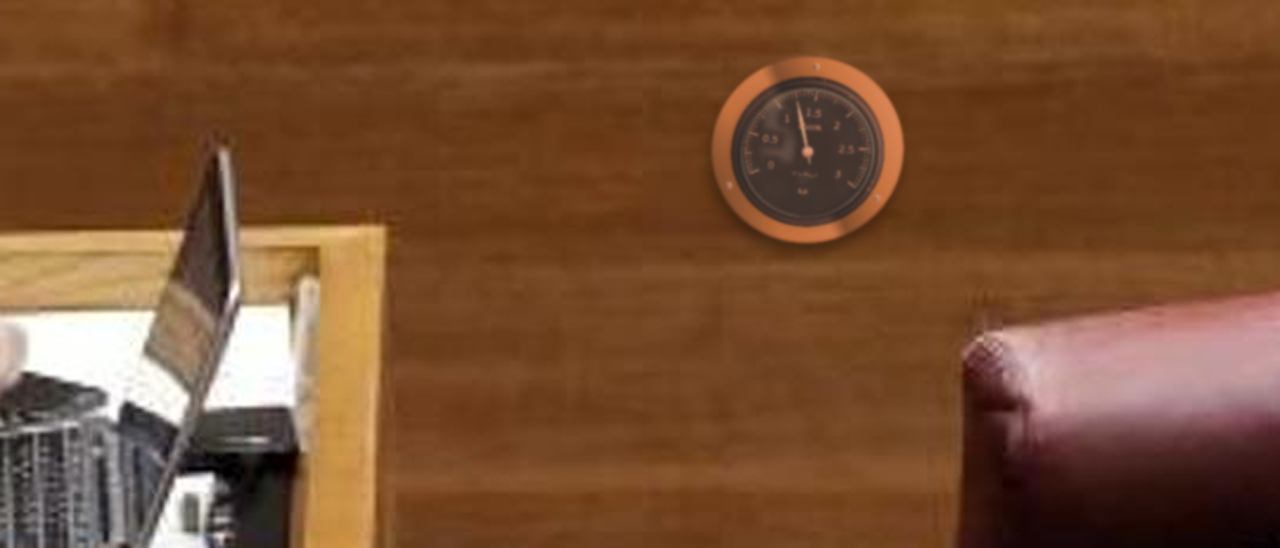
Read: 1.25kA
